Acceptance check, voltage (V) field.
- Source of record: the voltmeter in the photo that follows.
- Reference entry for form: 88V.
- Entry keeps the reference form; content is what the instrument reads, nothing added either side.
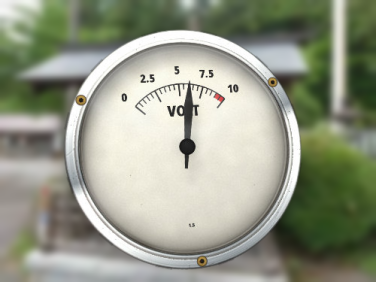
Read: 6V
